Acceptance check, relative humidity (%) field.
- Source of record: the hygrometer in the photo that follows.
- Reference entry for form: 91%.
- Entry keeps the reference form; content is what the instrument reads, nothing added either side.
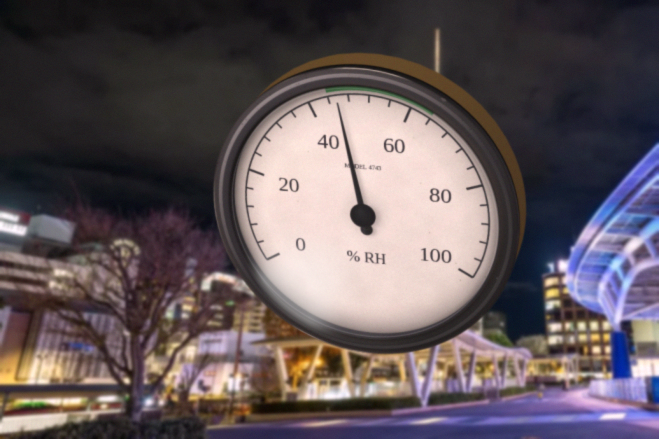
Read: 46%
